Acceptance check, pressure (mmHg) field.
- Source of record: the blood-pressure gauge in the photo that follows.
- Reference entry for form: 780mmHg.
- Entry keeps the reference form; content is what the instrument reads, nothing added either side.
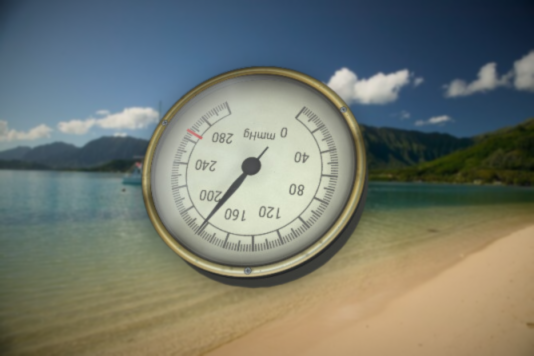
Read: 180mmHg
